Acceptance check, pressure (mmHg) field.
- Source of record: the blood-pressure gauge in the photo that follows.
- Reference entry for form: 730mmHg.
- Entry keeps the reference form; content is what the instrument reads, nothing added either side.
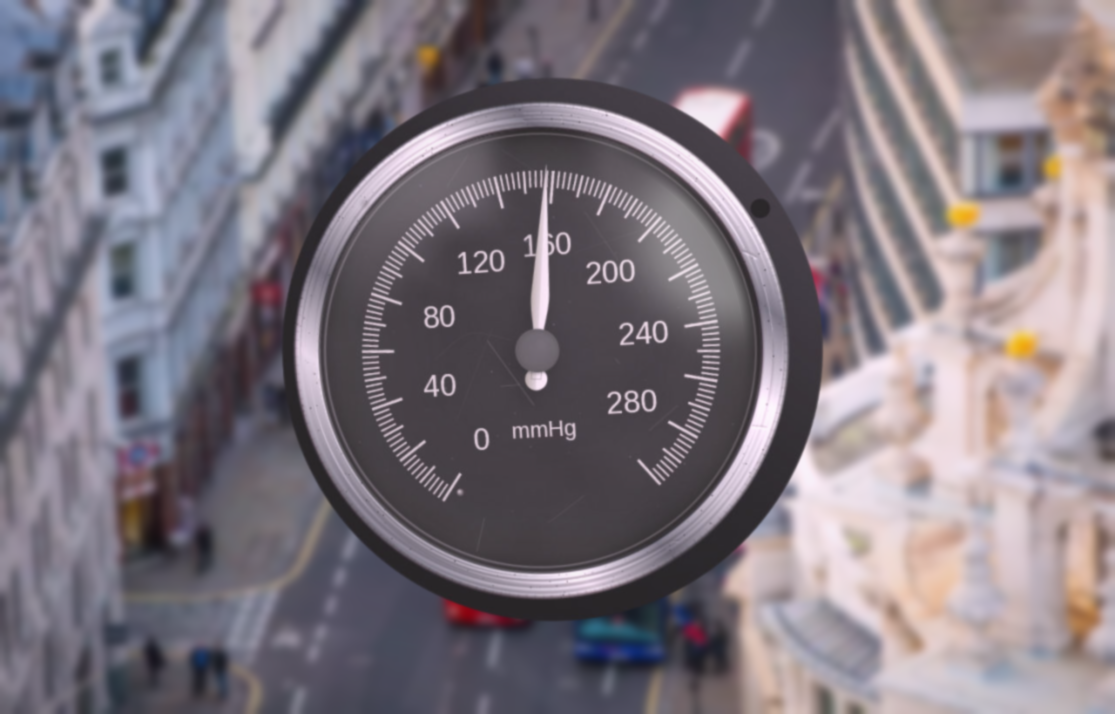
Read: 158mmHg
